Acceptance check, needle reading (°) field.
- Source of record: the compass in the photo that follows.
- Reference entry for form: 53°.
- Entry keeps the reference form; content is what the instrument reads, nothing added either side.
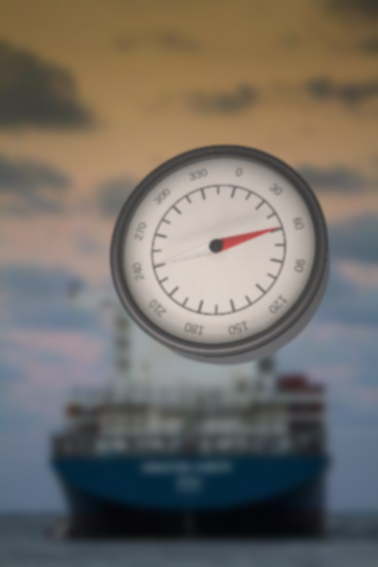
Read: 60°
